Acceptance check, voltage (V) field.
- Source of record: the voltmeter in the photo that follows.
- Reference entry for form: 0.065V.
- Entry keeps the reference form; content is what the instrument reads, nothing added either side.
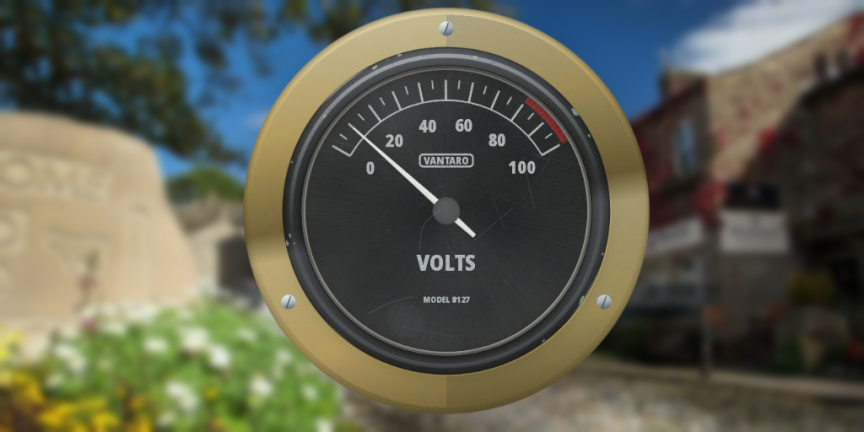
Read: 10V
